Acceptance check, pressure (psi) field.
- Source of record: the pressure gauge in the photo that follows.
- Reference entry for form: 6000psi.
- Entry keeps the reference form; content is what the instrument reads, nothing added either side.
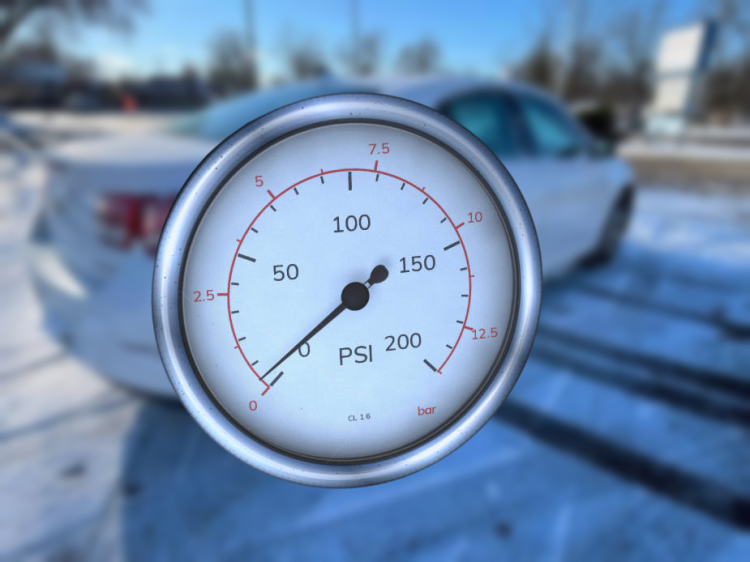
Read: 5psi
